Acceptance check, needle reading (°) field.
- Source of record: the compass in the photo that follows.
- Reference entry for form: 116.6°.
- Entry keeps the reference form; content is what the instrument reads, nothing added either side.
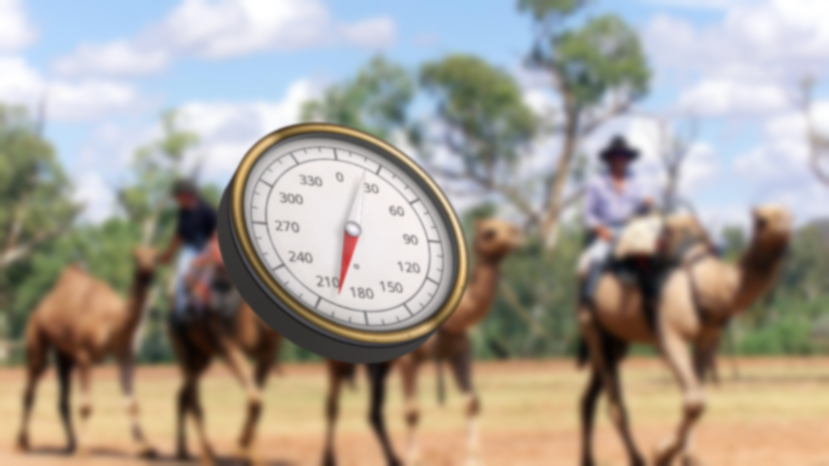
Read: 200°
